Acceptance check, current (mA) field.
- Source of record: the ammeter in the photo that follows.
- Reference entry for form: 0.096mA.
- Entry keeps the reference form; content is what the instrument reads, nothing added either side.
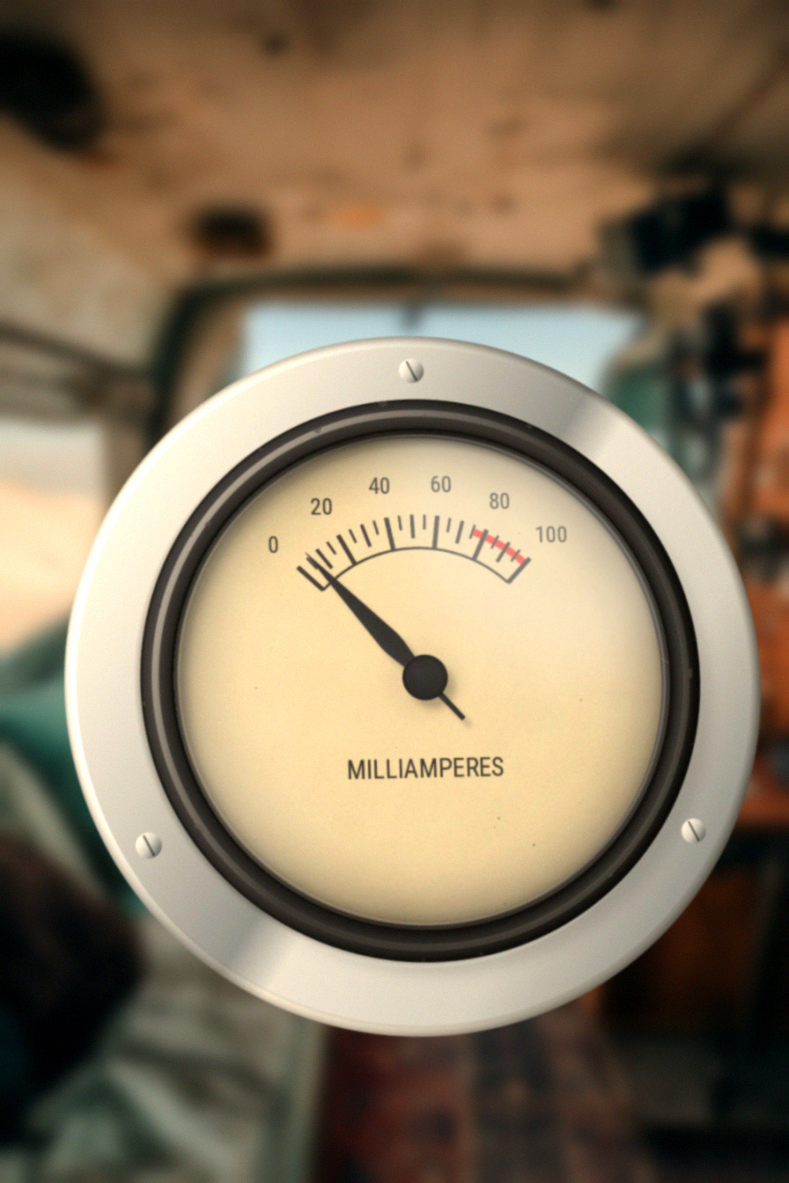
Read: 5mA
